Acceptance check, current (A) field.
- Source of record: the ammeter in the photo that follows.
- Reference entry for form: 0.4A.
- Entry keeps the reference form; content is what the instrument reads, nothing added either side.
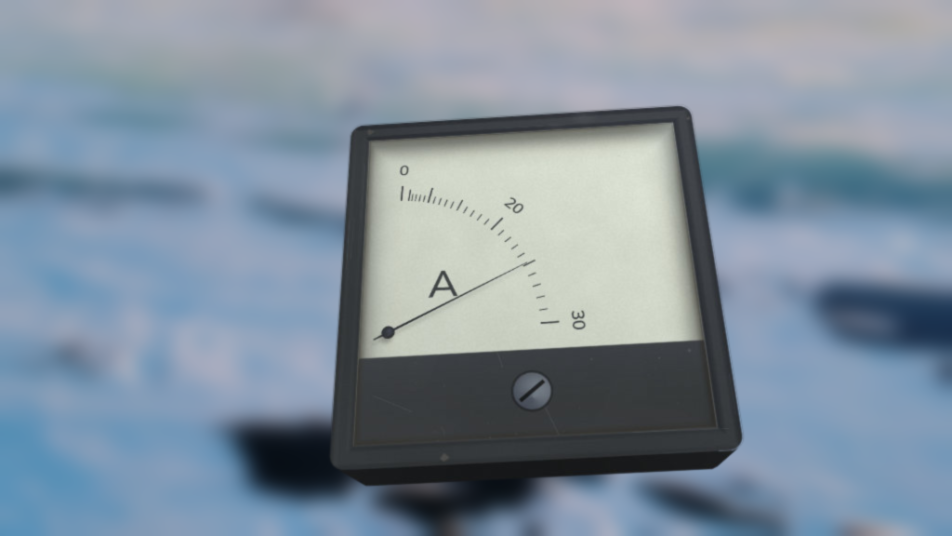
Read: 25A
